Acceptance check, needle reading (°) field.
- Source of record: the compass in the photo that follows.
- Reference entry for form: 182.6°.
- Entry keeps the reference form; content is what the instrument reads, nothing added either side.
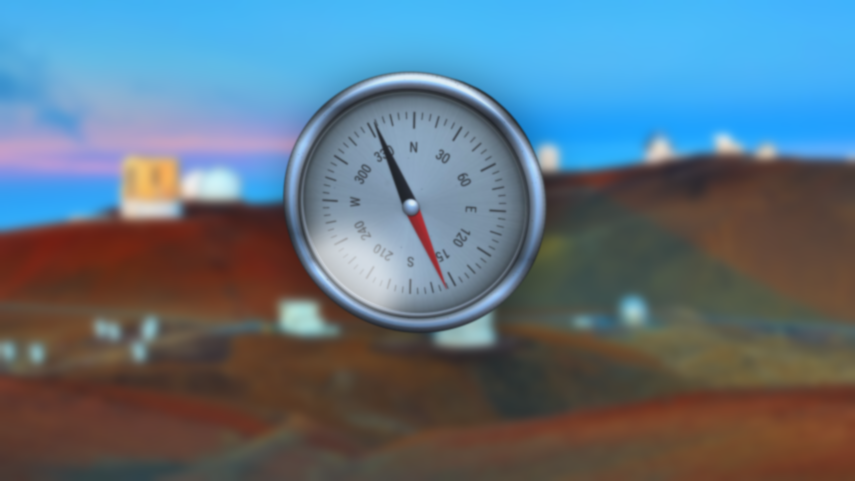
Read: 155°
